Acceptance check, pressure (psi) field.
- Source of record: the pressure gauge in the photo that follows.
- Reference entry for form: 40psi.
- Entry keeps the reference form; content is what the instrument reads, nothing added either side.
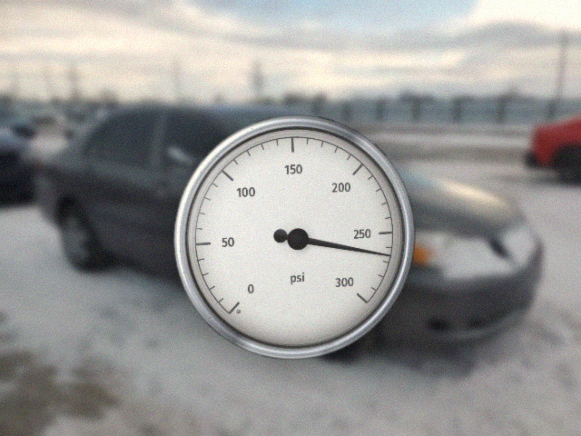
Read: 265psi
